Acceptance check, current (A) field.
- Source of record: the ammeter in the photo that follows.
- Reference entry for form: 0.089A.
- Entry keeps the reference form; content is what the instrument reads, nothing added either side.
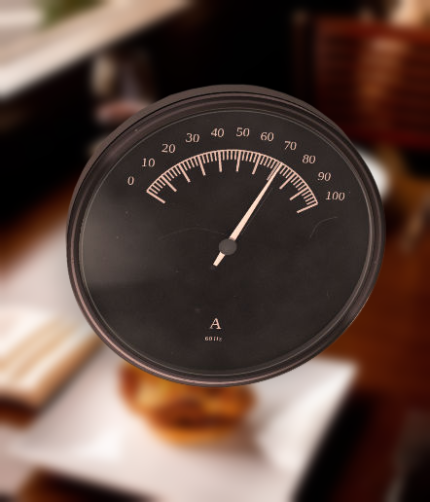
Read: 70A
